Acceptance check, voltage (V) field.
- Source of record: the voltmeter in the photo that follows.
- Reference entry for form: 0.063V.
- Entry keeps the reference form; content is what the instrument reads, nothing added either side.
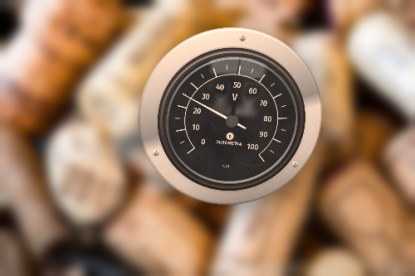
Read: 25V
